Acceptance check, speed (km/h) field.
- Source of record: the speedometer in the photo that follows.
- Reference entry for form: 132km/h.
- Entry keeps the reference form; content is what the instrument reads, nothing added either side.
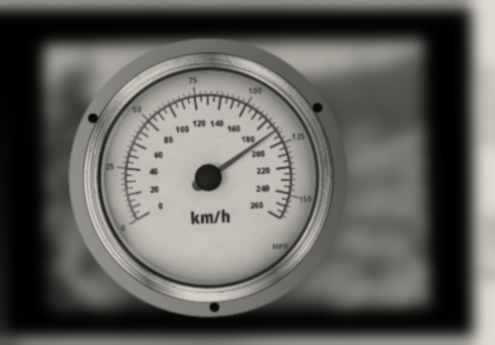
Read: 190km/h
